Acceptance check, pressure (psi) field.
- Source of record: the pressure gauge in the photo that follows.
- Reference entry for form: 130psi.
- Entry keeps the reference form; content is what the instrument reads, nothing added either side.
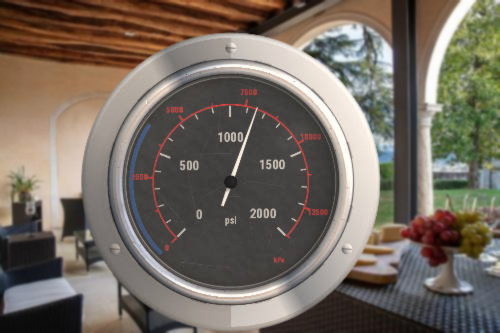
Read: 1150psi
